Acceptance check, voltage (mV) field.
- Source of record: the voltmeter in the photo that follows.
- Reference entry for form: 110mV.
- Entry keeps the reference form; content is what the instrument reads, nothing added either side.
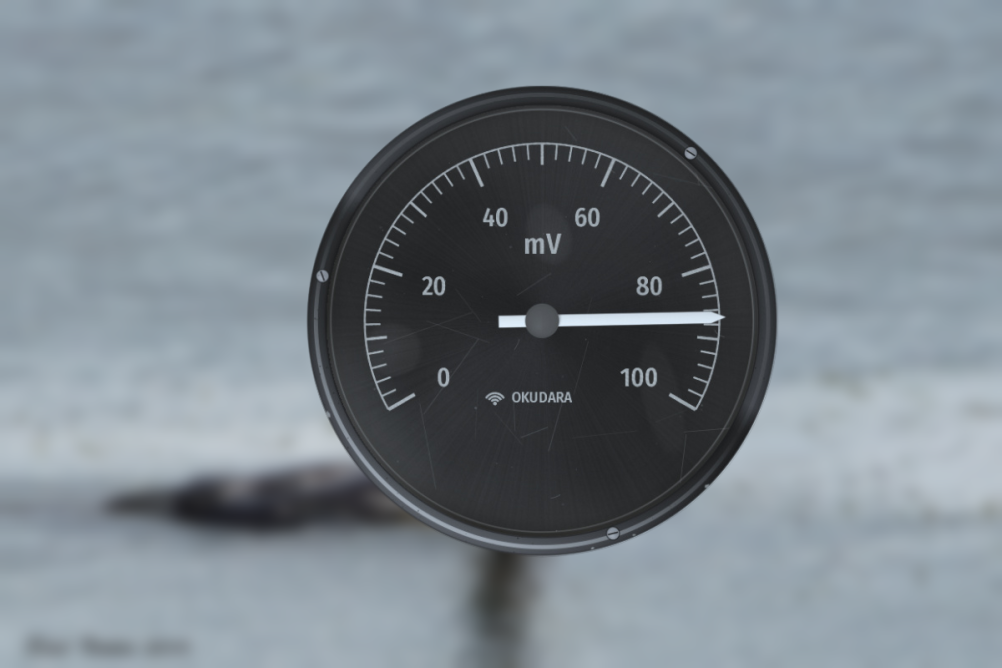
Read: 87mV
